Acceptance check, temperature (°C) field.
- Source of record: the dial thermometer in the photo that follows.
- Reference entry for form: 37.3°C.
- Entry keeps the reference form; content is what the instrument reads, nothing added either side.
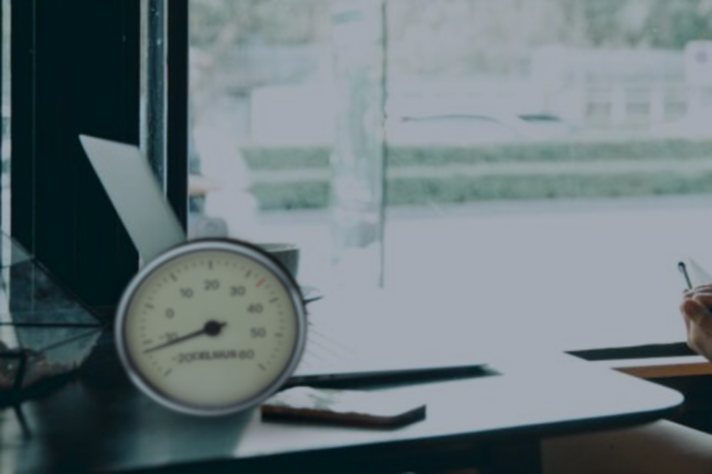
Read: -12°C
